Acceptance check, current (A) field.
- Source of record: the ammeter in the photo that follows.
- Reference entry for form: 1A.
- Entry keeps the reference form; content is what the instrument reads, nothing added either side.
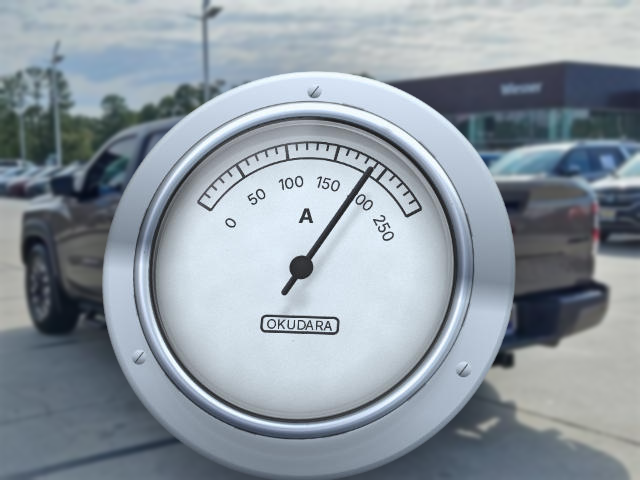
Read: 190A
